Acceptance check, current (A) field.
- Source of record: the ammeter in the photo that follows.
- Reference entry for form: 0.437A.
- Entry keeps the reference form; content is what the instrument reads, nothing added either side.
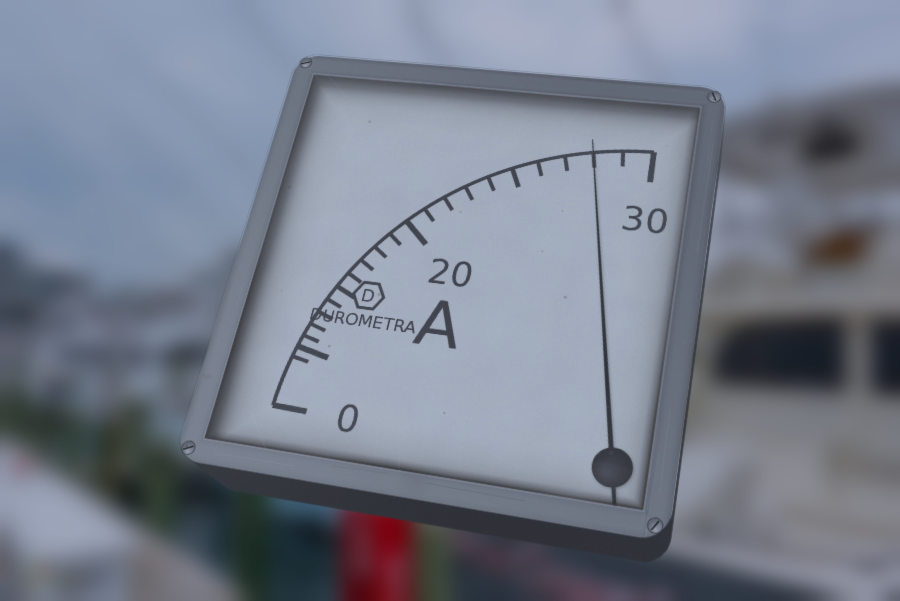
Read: 28A
